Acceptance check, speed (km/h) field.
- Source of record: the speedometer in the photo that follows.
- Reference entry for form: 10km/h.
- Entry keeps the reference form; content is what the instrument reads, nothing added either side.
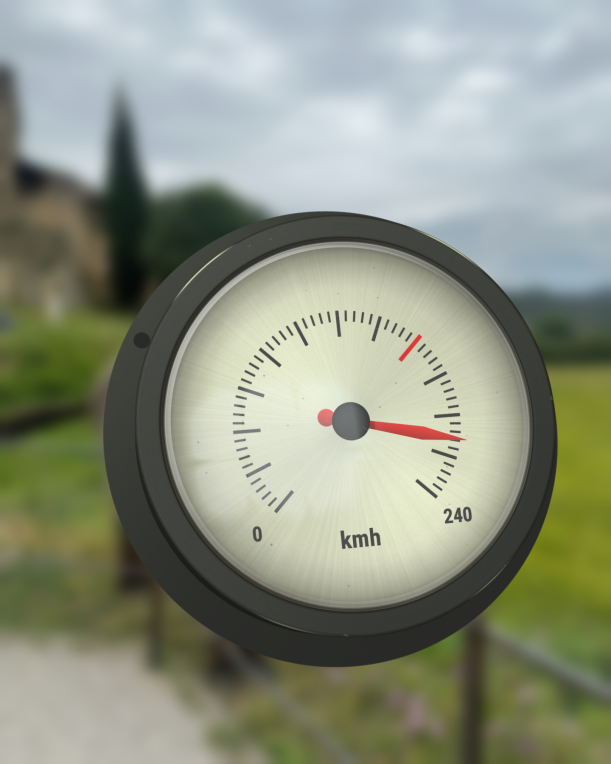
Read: 212km/h
